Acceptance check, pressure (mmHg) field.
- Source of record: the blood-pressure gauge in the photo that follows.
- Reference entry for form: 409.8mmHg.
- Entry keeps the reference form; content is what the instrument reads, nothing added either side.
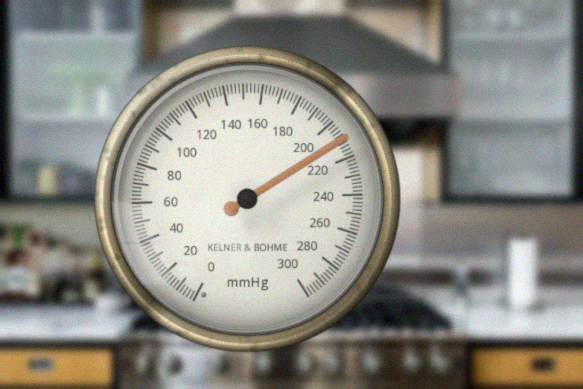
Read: 210mmHg
